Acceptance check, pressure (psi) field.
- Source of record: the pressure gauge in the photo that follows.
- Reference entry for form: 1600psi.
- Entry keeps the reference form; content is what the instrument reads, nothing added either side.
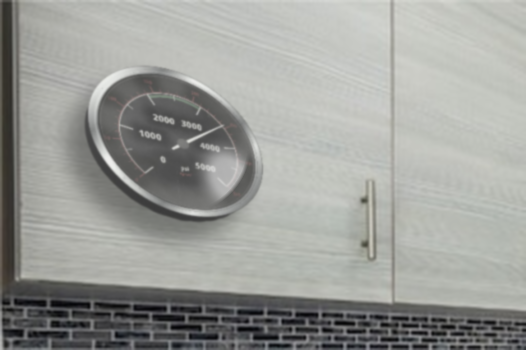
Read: 3500psi
